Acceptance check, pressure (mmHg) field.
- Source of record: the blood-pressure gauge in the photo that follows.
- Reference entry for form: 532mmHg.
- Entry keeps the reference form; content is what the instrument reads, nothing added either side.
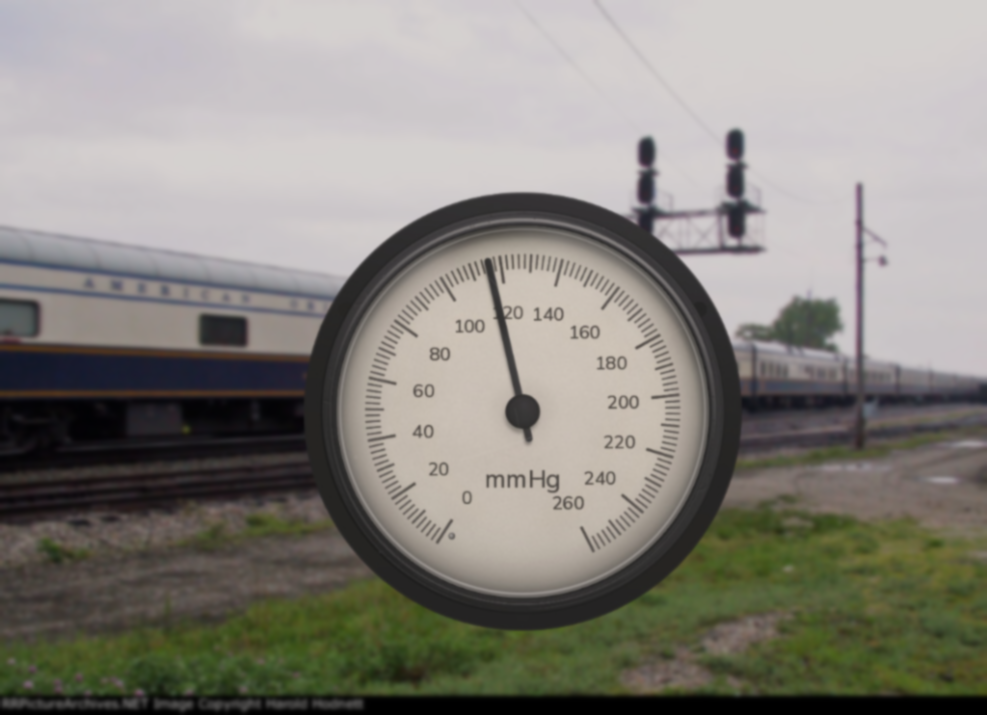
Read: 116mmHg
